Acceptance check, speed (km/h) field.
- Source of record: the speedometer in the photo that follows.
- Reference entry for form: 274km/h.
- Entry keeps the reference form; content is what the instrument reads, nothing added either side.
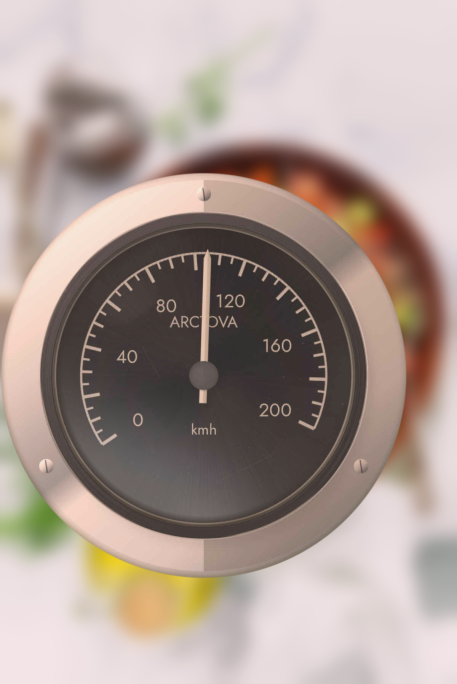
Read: 105km/h
